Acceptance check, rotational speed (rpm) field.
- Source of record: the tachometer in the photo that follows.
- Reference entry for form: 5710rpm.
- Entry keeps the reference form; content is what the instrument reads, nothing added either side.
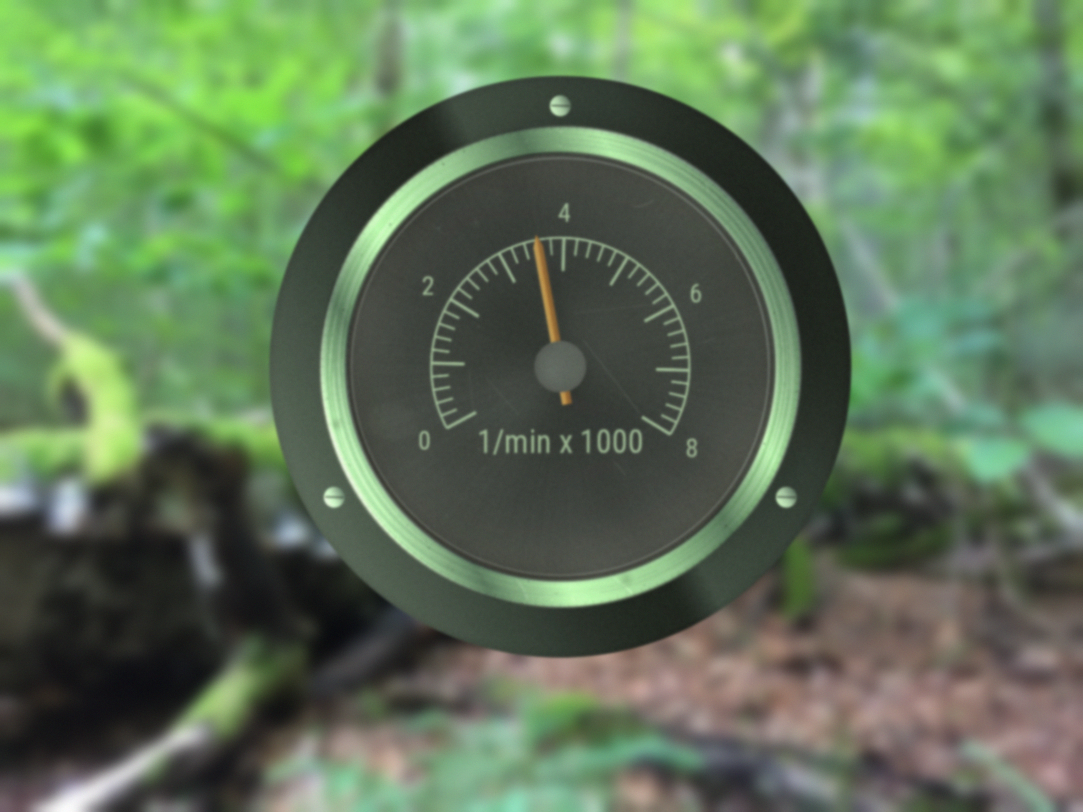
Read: 3600rpm
